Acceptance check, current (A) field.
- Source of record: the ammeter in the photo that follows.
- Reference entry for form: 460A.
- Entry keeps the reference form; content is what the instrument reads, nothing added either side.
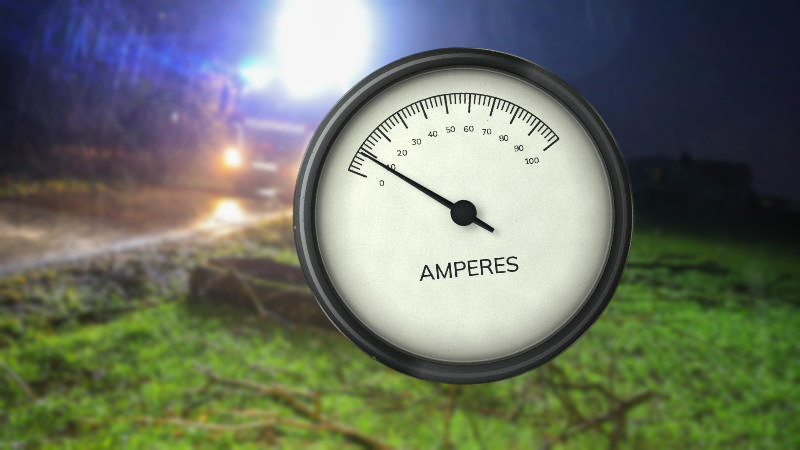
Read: 8A
